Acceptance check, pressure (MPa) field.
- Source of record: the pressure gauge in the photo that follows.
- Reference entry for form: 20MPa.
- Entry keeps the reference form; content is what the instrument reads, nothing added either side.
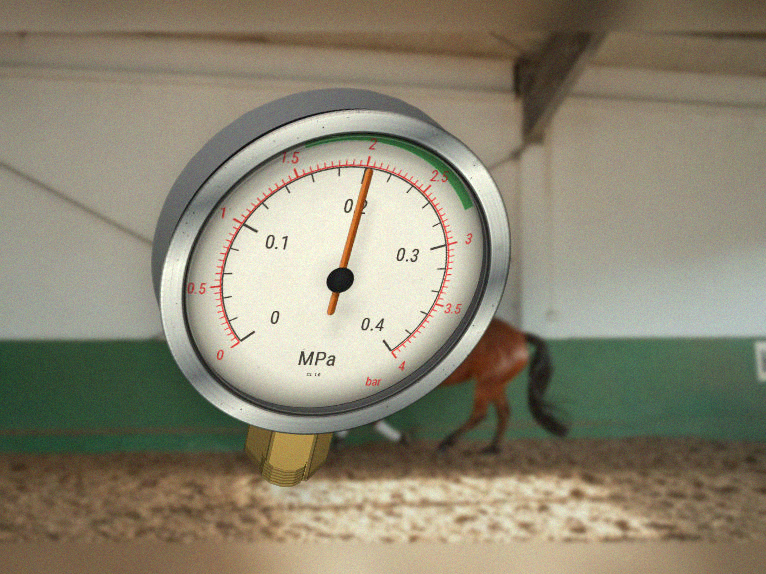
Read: 0.2MPa
